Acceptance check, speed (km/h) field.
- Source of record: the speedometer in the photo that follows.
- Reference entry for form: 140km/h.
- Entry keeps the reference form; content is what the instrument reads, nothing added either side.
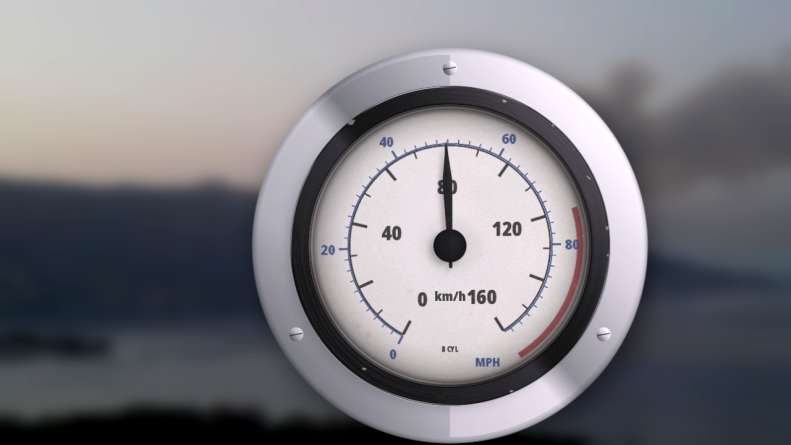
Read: 80km/h
